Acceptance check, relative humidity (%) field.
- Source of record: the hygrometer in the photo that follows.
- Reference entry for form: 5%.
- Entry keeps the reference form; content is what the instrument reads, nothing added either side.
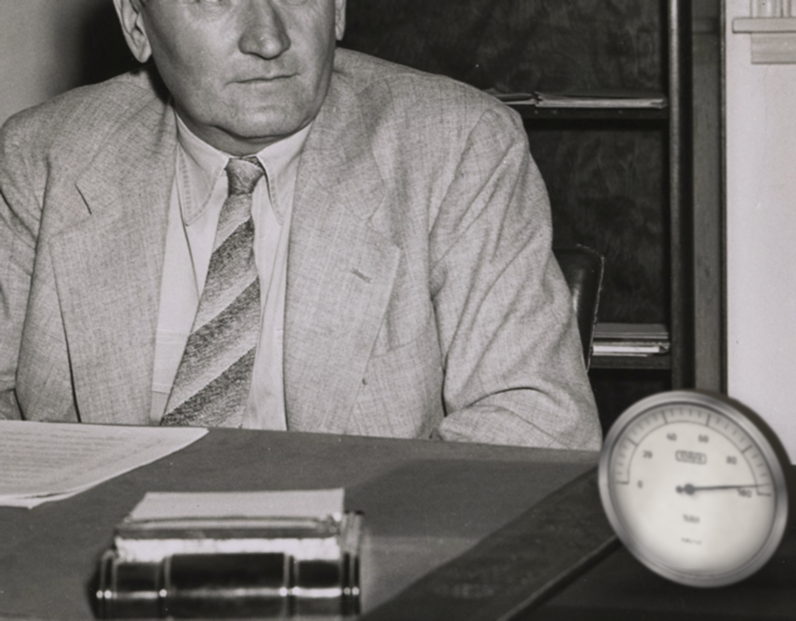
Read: 96%
